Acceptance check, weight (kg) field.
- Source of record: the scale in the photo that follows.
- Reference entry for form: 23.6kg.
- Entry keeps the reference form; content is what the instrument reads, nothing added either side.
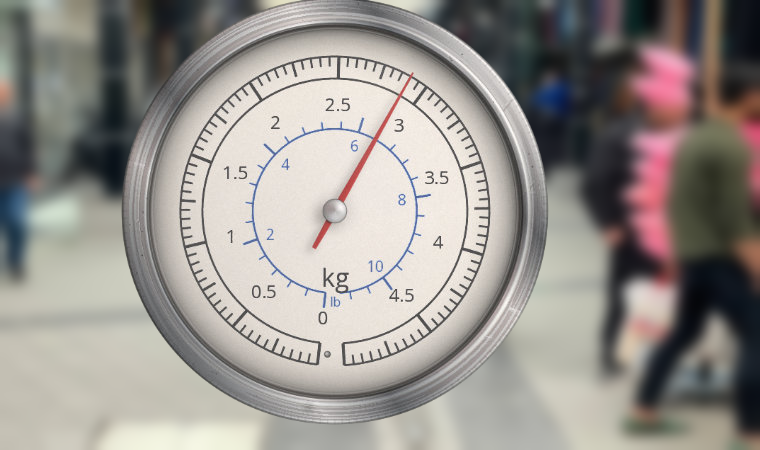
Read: 2.9kg
